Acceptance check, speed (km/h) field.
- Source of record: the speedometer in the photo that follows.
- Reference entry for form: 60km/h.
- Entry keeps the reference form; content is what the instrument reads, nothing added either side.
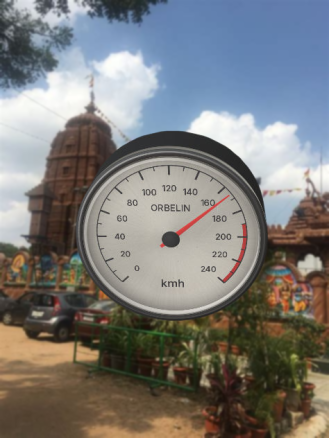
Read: 165km/h
